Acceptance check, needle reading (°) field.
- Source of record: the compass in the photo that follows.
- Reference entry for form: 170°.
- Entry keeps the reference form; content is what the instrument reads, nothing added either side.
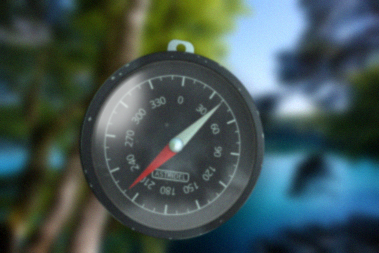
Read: 220°
